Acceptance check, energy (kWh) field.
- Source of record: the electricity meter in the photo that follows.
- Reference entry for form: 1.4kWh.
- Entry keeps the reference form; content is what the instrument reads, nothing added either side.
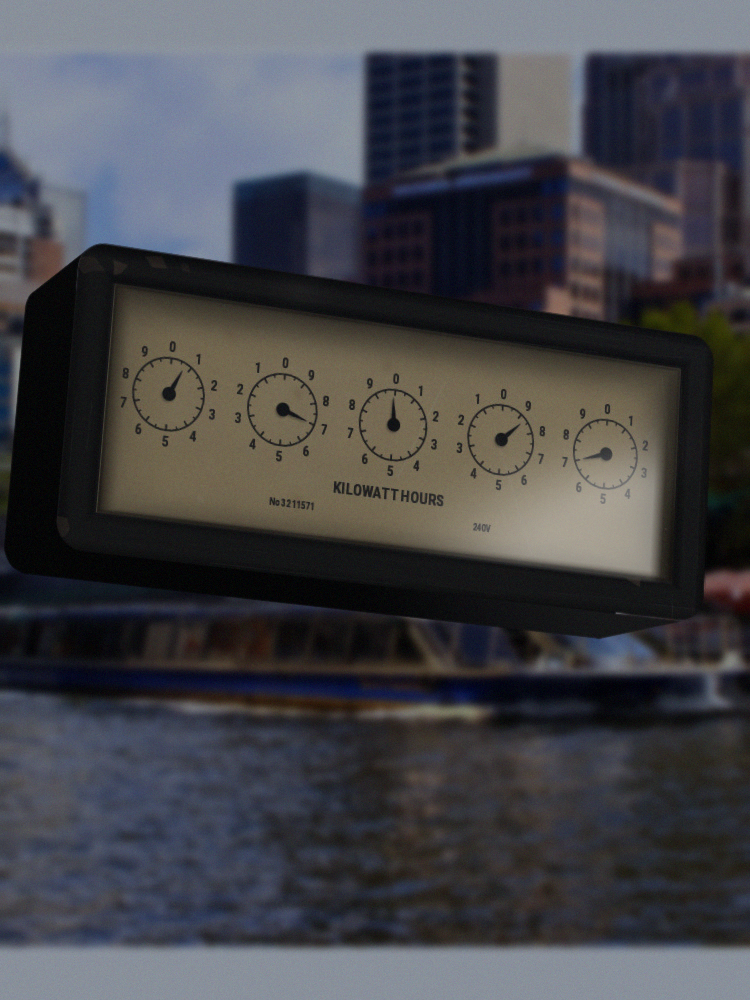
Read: 6987kWh
